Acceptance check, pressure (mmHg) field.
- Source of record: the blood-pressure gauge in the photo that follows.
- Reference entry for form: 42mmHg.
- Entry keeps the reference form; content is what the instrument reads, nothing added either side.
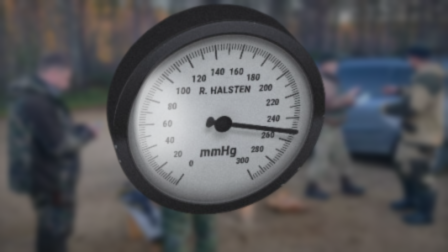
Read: 250mmHg
